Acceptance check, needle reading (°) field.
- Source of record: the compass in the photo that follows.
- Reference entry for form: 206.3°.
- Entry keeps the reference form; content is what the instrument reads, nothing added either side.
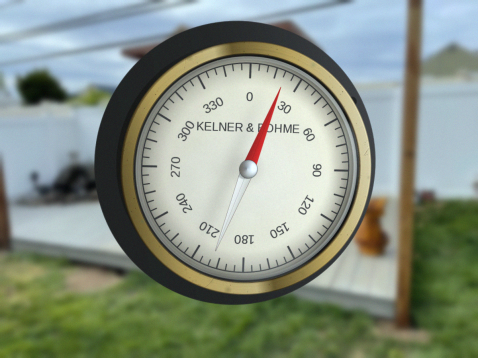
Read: 20°
